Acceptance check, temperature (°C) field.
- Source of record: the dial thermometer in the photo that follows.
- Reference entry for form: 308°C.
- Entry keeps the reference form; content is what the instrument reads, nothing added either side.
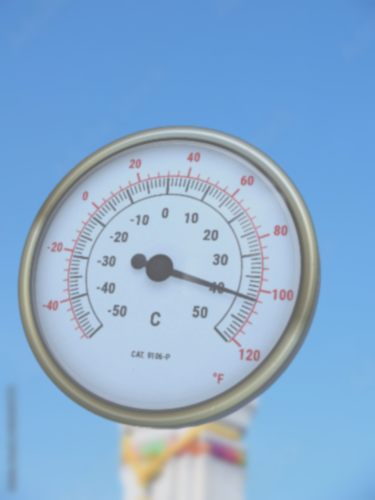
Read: 40°C
